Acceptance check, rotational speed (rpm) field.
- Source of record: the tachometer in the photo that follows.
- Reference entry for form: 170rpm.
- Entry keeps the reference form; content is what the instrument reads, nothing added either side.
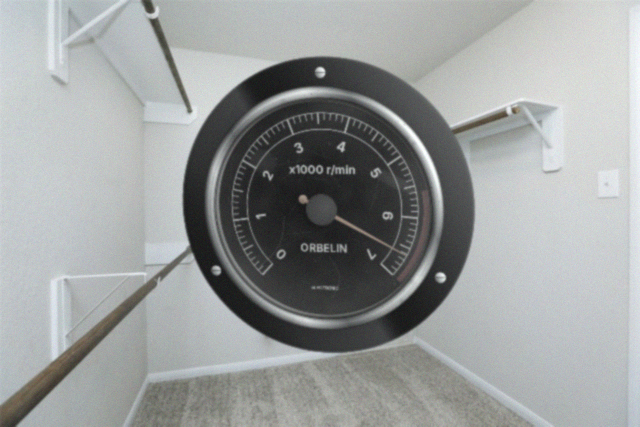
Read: 6600rpm
